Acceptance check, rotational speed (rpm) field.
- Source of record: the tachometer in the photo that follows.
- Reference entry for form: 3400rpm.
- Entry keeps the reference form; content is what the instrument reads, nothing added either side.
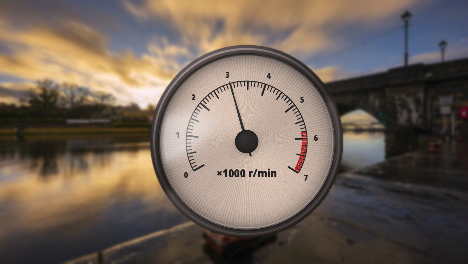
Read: 3000rpm
